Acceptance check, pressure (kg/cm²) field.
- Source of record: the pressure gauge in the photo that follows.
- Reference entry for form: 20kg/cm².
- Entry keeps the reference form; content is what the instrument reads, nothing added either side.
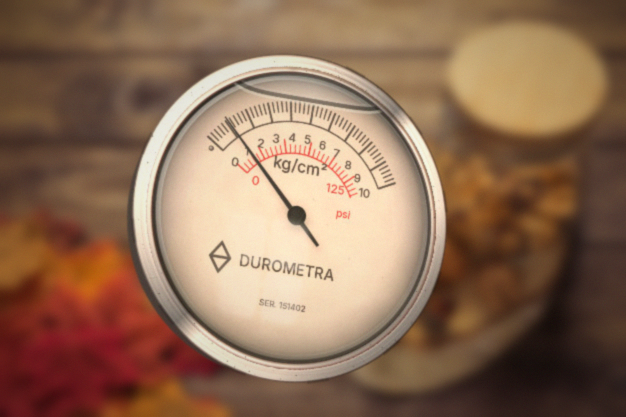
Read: 1kg/cm²
